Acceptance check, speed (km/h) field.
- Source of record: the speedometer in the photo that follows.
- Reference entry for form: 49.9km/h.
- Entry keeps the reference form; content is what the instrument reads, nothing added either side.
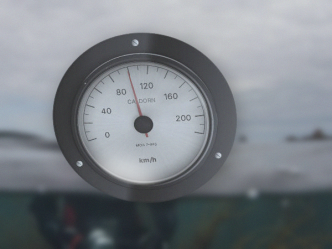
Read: 100km/h
